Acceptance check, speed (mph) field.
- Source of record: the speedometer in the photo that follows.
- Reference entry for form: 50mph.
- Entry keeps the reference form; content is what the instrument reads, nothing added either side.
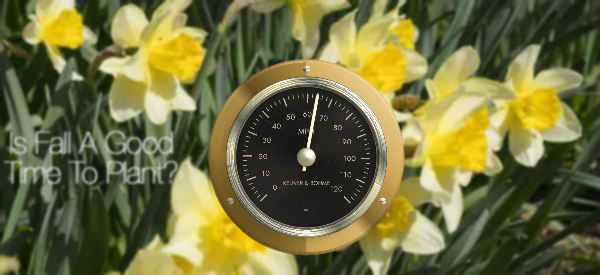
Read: 64mph
